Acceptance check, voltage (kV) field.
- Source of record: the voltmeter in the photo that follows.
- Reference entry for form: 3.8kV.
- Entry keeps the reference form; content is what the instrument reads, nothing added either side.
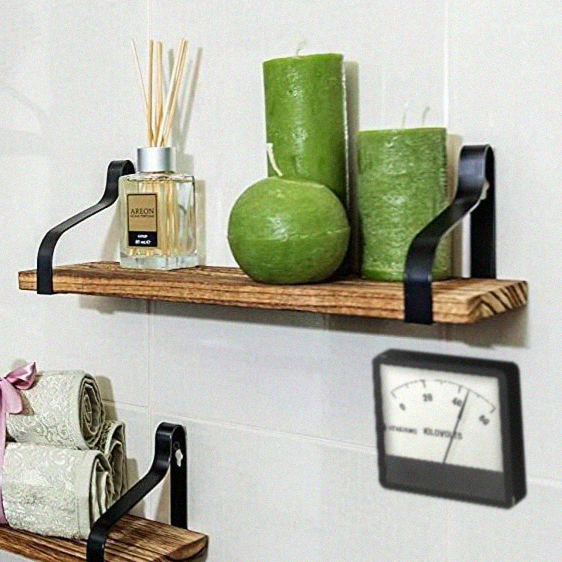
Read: 45kV
